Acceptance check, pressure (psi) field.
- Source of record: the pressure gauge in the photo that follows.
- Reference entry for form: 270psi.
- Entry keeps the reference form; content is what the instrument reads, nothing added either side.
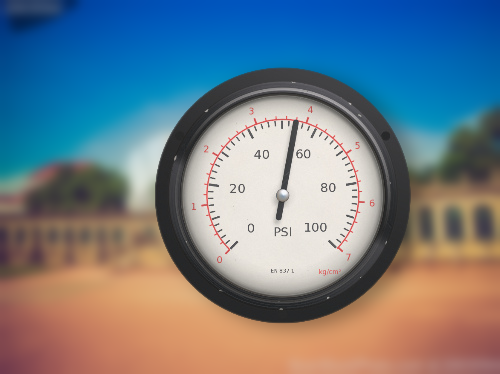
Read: 54psi
